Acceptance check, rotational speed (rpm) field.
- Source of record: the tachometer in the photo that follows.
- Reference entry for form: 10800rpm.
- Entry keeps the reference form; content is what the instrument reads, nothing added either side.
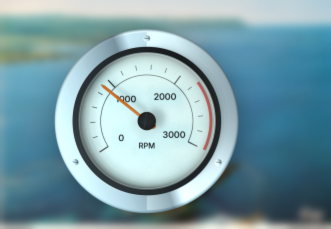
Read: 900rpm
